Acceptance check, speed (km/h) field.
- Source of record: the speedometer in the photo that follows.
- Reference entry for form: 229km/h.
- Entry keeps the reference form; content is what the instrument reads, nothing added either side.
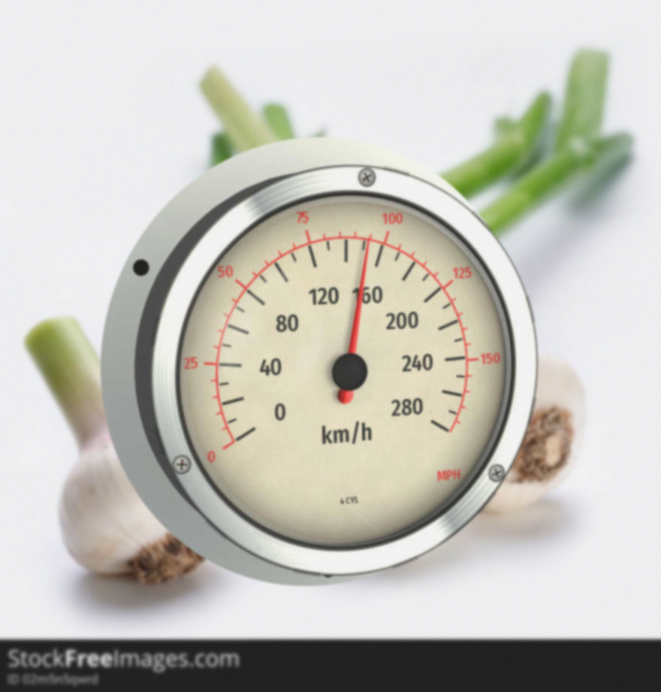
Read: 150km/h
